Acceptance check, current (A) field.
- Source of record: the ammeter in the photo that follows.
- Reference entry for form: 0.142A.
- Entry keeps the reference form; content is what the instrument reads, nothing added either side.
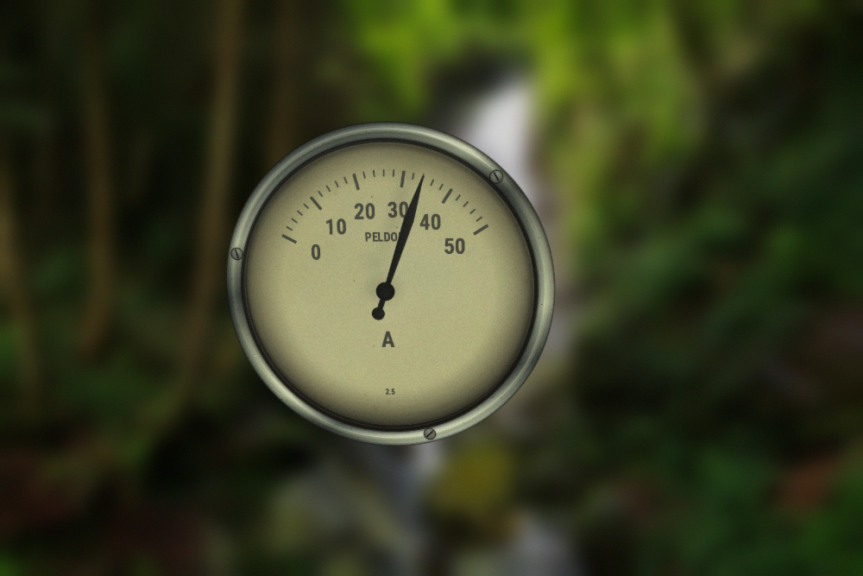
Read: 34A
